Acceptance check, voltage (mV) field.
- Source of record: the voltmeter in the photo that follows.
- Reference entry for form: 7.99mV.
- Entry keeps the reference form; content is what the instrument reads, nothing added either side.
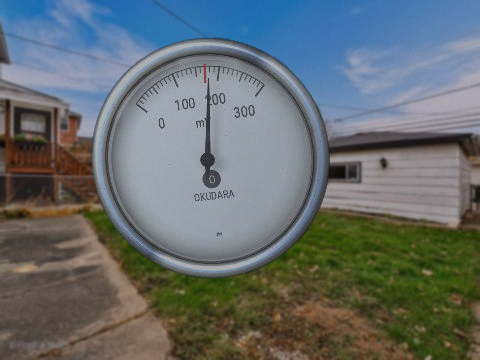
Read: 180mV
